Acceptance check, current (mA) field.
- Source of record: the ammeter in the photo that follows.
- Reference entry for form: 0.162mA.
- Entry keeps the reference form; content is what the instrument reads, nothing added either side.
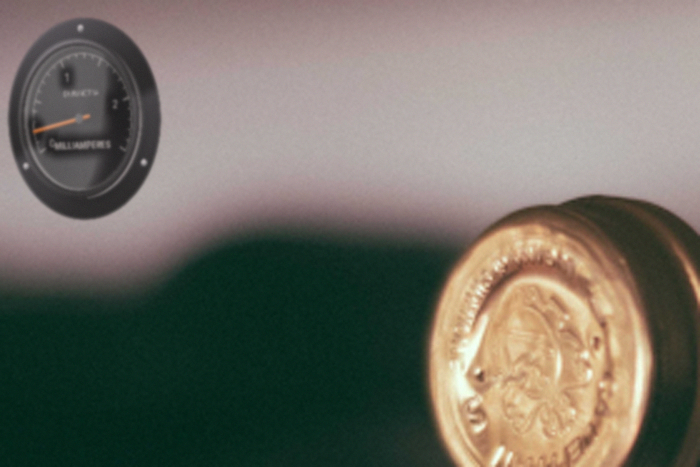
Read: 0.2mA
